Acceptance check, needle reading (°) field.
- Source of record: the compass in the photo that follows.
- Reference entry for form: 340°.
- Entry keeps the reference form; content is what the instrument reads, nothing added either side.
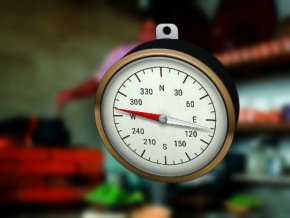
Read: 280°
